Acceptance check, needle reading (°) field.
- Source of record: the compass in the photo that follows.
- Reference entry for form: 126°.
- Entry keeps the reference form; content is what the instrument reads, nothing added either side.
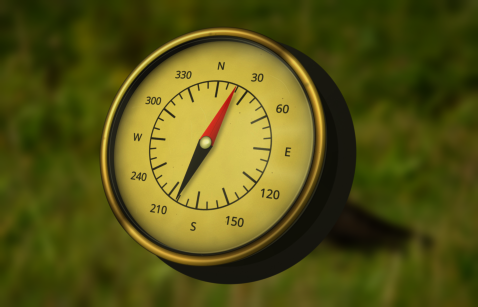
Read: 20°
